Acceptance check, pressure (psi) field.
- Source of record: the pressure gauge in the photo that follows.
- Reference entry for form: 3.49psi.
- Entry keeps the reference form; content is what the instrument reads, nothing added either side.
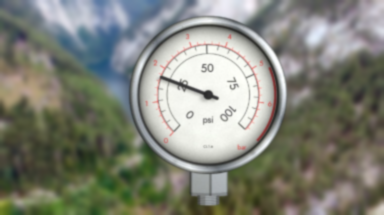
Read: 25psi
